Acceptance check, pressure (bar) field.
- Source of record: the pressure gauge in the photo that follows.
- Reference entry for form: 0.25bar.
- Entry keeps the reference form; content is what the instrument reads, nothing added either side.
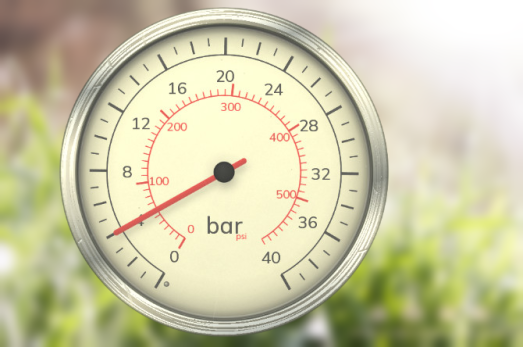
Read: 4bar
